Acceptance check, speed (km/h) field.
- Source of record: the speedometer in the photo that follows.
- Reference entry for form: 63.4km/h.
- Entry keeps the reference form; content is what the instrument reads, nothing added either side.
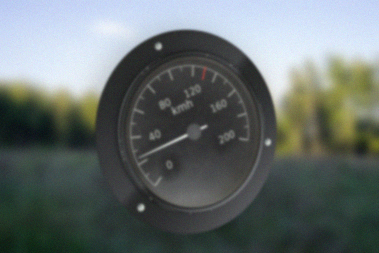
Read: 25km/h
